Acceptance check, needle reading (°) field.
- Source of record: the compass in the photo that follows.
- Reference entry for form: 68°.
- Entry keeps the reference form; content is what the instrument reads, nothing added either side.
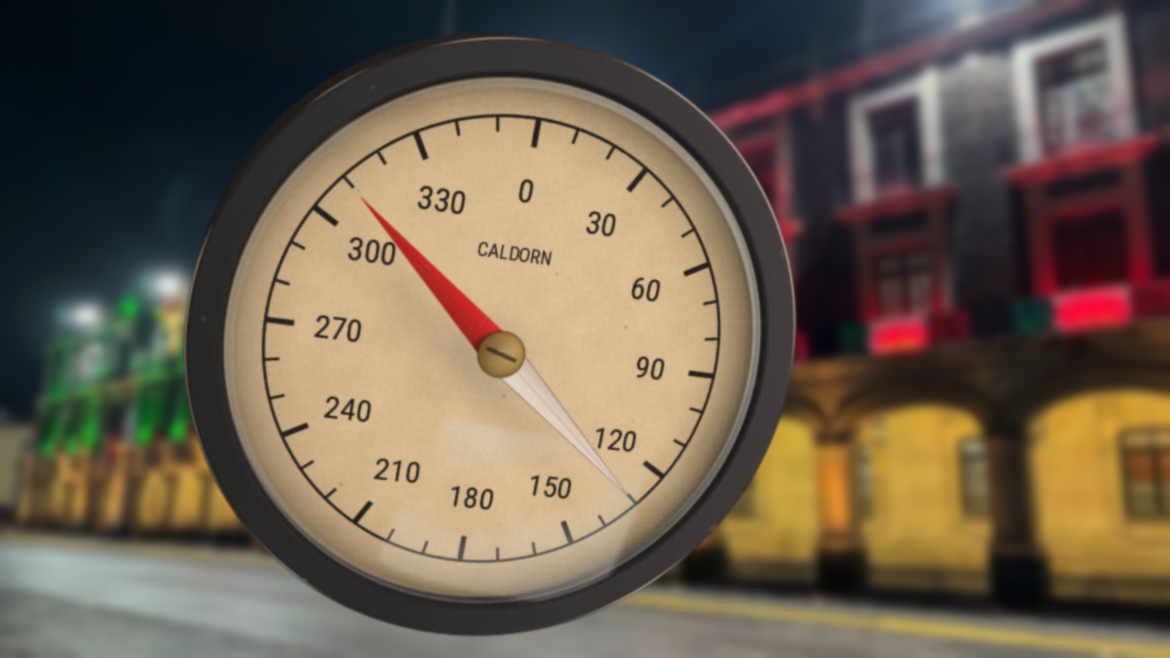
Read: 310°
